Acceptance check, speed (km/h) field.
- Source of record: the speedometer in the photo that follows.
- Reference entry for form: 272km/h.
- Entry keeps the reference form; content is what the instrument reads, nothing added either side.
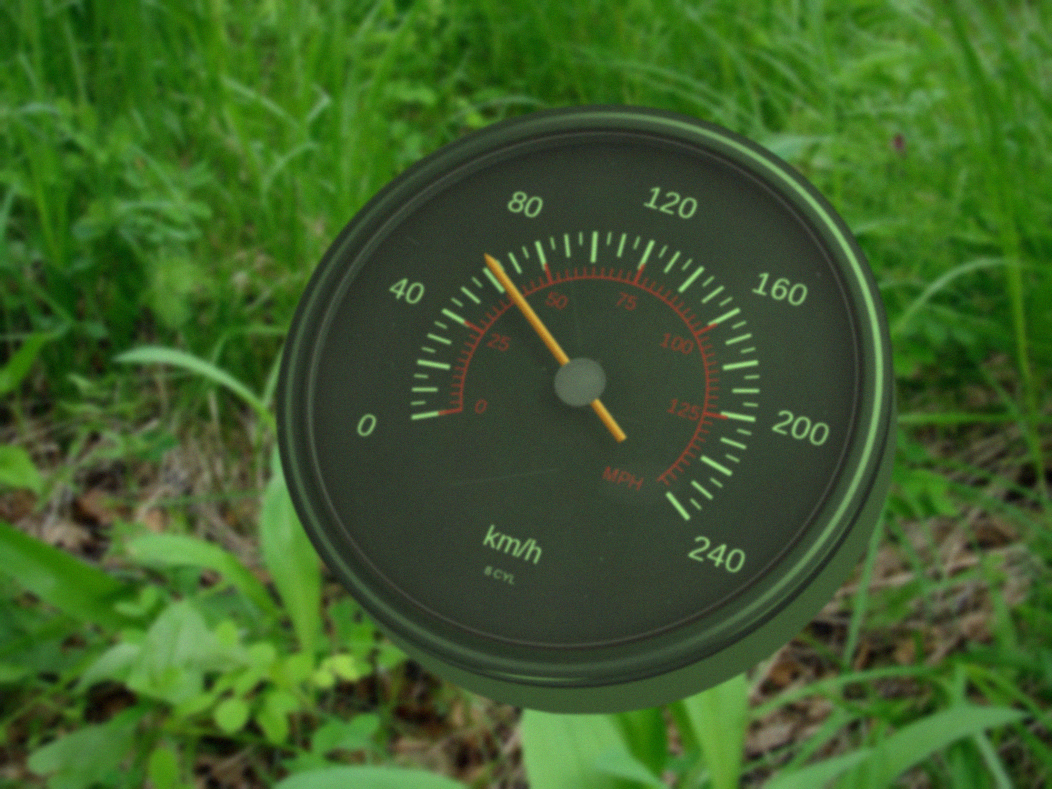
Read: 62.5km/h
